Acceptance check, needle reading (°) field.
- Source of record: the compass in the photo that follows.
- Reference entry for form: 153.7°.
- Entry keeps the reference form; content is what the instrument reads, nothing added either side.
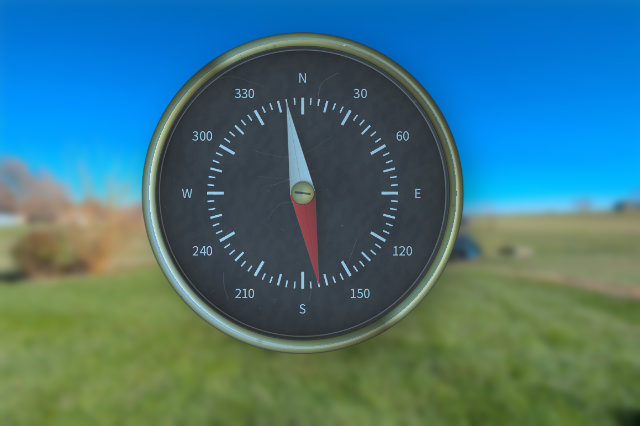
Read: 170°
